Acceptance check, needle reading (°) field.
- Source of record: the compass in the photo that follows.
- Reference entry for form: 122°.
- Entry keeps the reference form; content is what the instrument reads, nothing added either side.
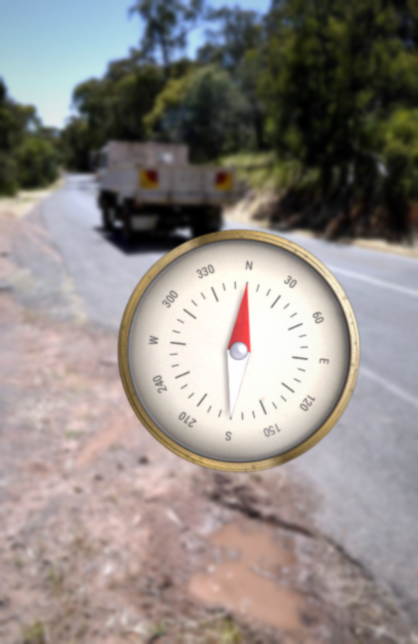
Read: 0°
